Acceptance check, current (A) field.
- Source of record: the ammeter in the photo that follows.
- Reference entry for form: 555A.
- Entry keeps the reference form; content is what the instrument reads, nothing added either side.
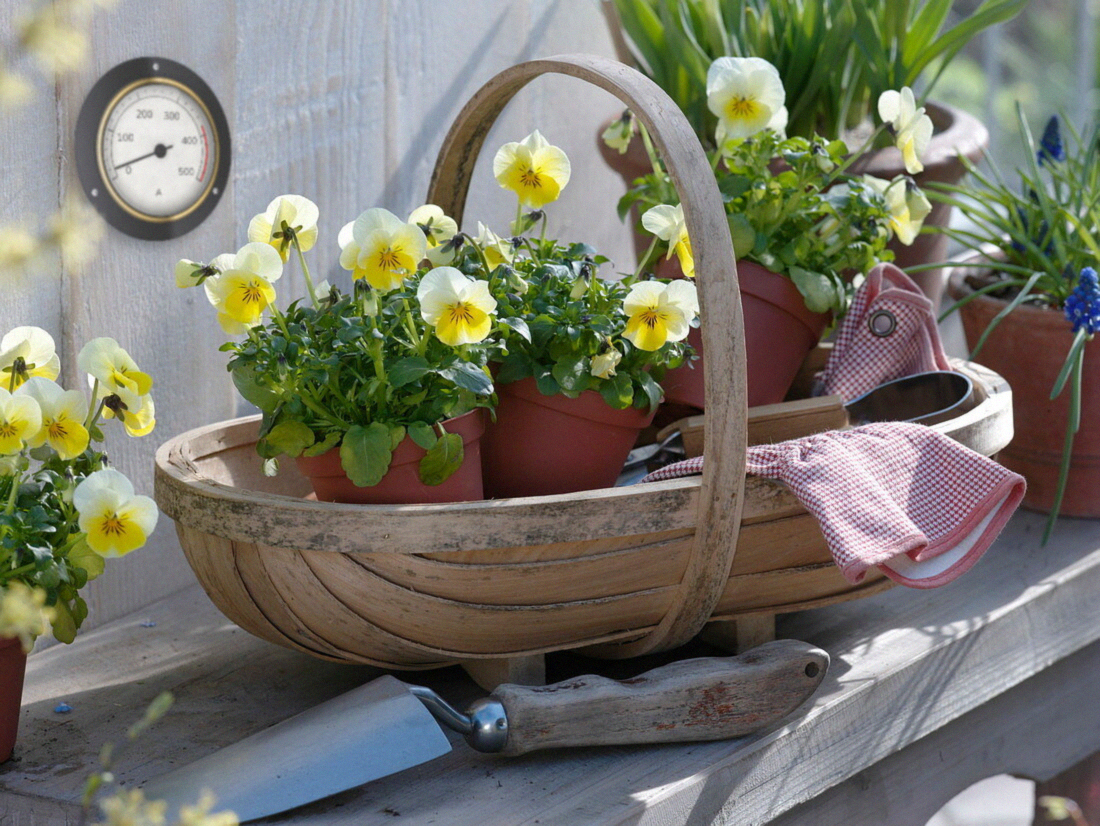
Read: 20A
